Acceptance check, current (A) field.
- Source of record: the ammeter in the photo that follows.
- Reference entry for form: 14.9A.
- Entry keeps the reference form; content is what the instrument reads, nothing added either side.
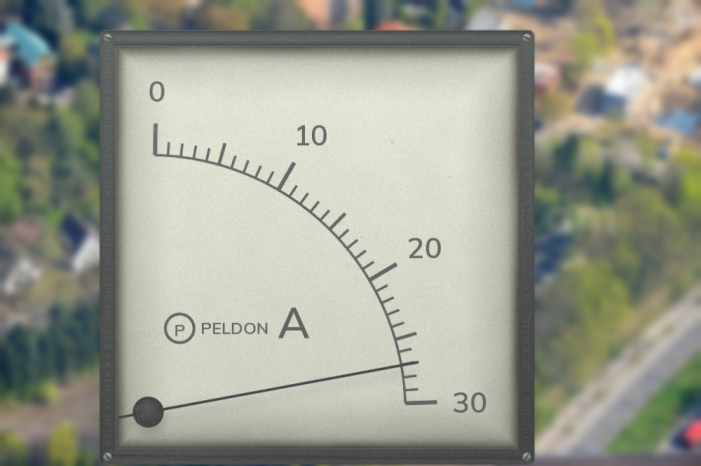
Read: 27A
